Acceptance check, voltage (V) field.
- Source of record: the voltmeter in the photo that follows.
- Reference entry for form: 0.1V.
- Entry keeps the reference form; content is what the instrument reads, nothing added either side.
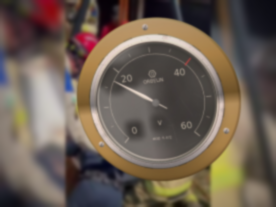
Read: 17.5V
